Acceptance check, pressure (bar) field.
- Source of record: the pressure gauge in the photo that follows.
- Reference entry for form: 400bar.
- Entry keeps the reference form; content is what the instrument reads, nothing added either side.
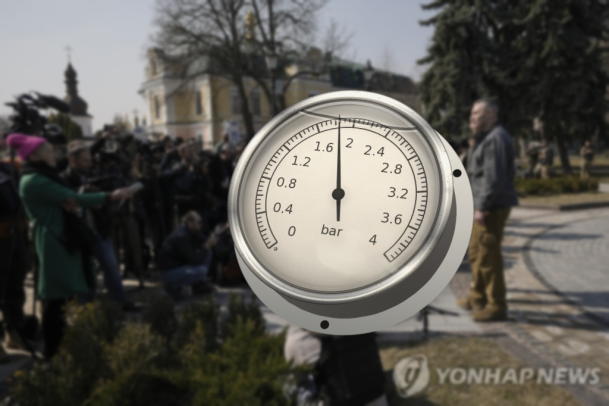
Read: 1.85bar
